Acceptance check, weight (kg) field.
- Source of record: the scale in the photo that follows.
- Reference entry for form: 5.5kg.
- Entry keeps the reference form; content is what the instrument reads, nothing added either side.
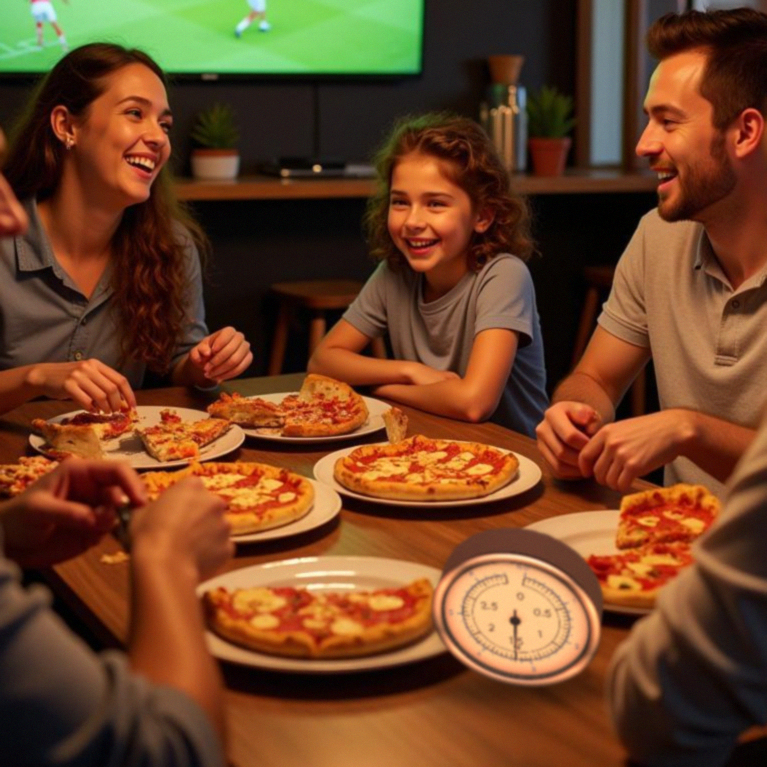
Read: 1.5kg
